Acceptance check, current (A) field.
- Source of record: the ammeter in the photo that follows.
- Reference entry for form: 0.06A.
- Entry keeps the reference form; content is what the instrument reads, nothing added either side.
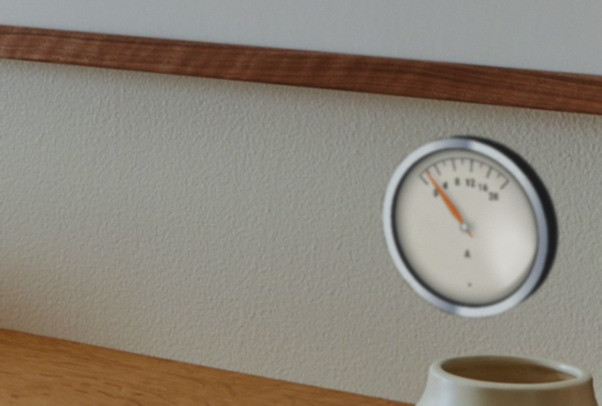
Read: 2A
